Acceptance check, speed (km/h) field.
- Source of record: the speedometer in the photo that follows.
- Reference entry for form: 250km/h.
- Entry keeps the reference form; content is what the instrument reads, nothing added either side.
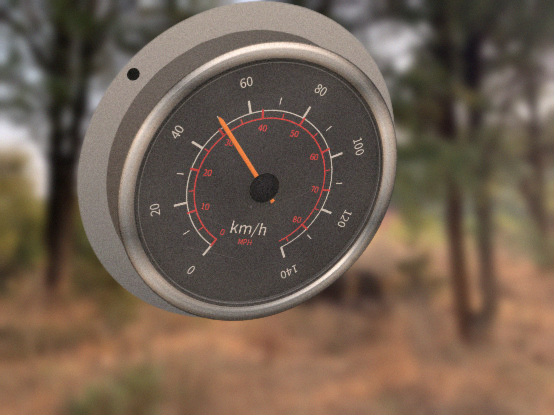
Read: 50km/h
